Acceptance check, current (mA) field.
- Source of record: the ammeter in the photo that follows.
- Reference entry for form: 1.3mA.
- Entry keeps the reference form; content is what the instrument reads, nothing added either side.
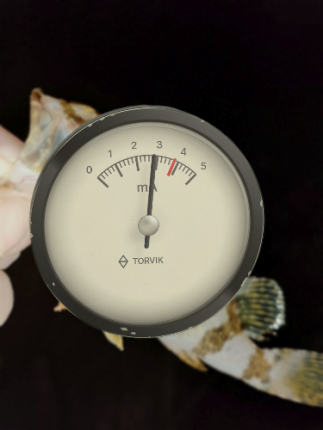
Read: 2.8mA
